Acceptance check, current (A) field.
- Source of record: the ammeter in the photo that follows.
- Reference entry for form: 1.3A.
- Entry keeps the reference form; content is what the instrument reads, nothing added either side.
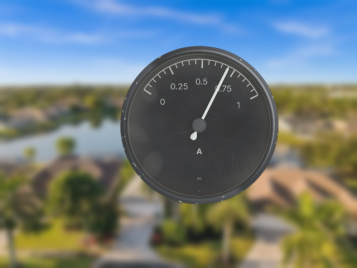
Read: 0.7A
